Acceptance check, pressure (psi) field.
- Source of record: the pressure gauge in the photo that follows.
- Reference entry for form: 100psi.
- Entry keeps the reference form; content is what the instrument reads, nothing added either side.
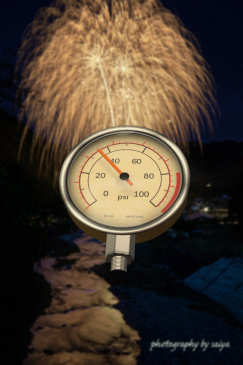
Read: 35psi
